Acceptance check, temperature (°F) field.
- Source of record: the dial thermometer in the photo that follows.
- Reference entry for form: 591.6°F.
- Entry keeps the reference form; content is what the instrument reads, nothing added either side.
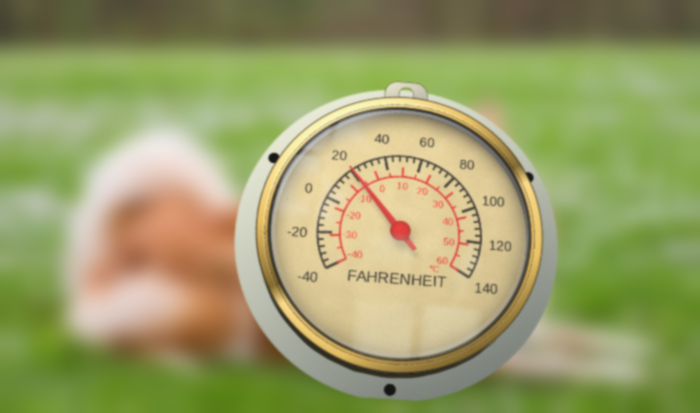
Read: 20°F
